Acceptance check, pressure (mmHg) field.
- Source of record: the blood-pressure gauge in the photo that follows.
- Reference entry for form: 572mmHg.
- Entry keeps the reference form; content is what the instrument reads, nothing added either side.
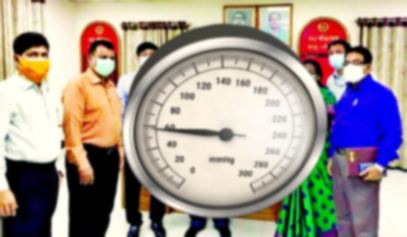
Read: 60mmHg
